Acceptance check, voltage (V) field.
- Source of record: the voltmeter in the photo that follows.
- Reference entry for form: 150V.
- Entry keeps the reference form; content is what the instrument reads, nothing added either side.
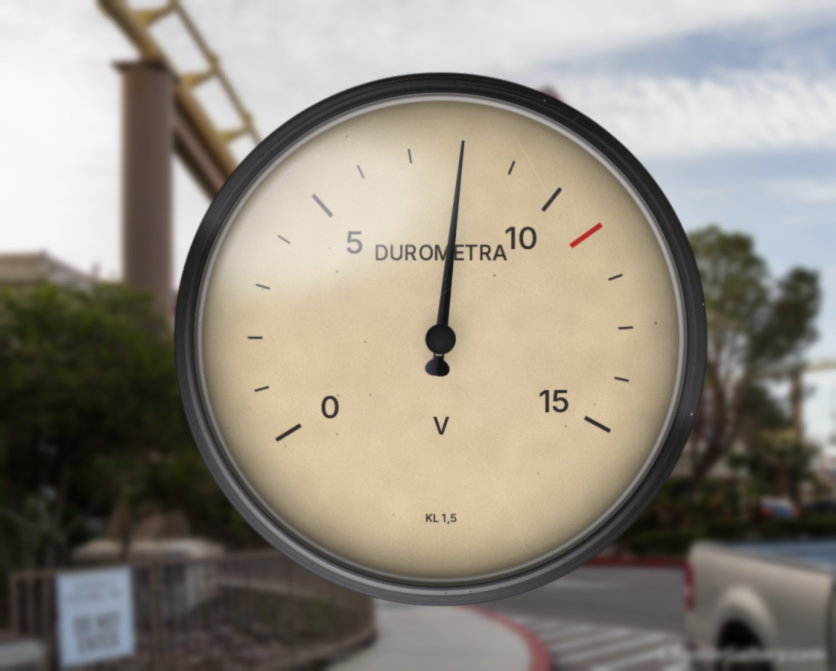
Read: 8V
